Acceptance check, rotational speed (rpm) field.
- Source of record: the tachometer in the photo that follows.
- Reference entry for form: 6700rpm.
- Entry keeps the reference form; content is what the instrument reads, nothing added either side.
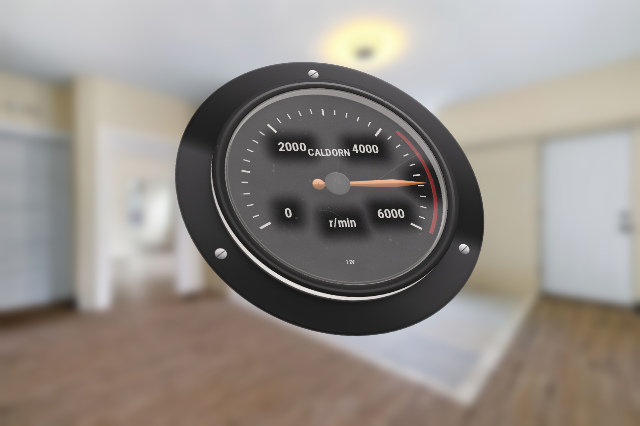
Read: 5200rpm
